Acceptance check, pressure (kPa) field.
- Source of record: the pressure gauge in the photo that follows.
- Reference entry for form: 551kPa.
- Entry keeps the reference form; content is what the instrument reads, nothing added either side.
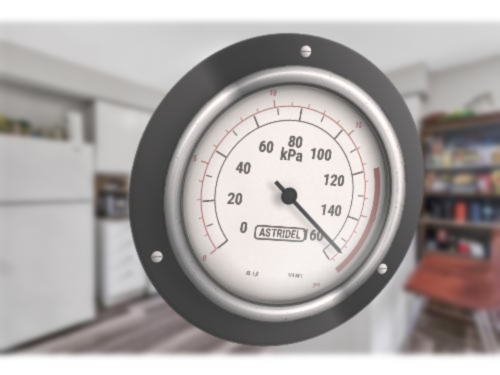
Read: 155kPa
